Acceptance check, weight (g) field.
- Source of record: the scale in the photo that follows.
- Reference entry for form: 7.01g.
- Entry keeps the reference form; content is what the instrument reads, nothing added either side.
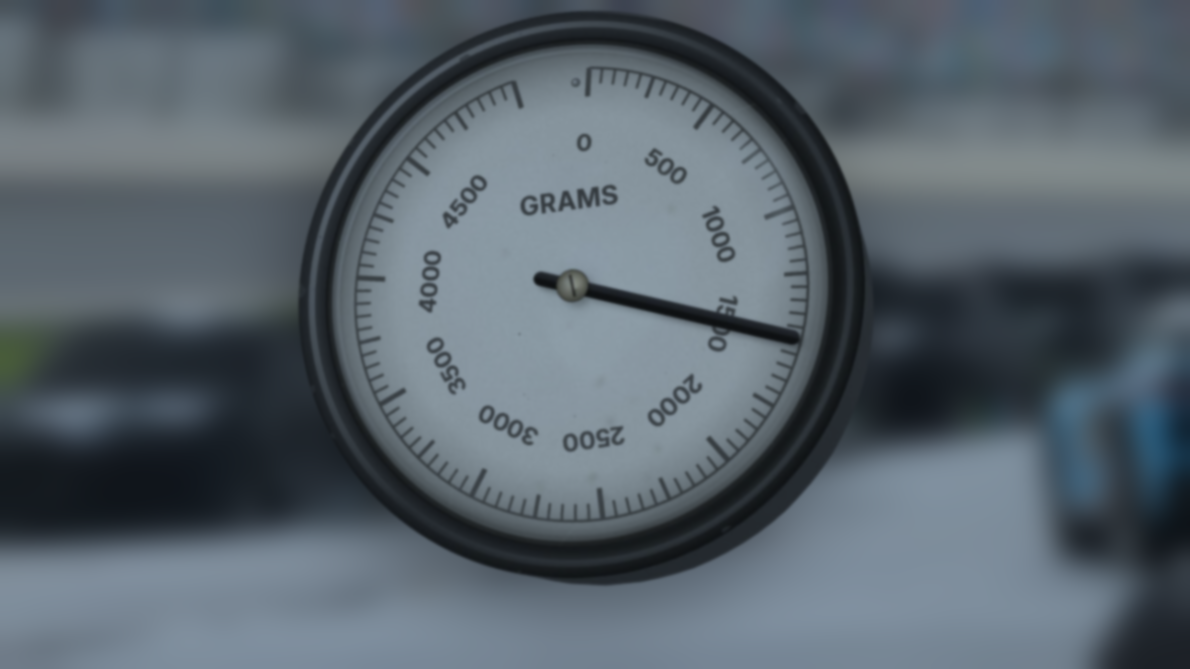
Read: 1500g
